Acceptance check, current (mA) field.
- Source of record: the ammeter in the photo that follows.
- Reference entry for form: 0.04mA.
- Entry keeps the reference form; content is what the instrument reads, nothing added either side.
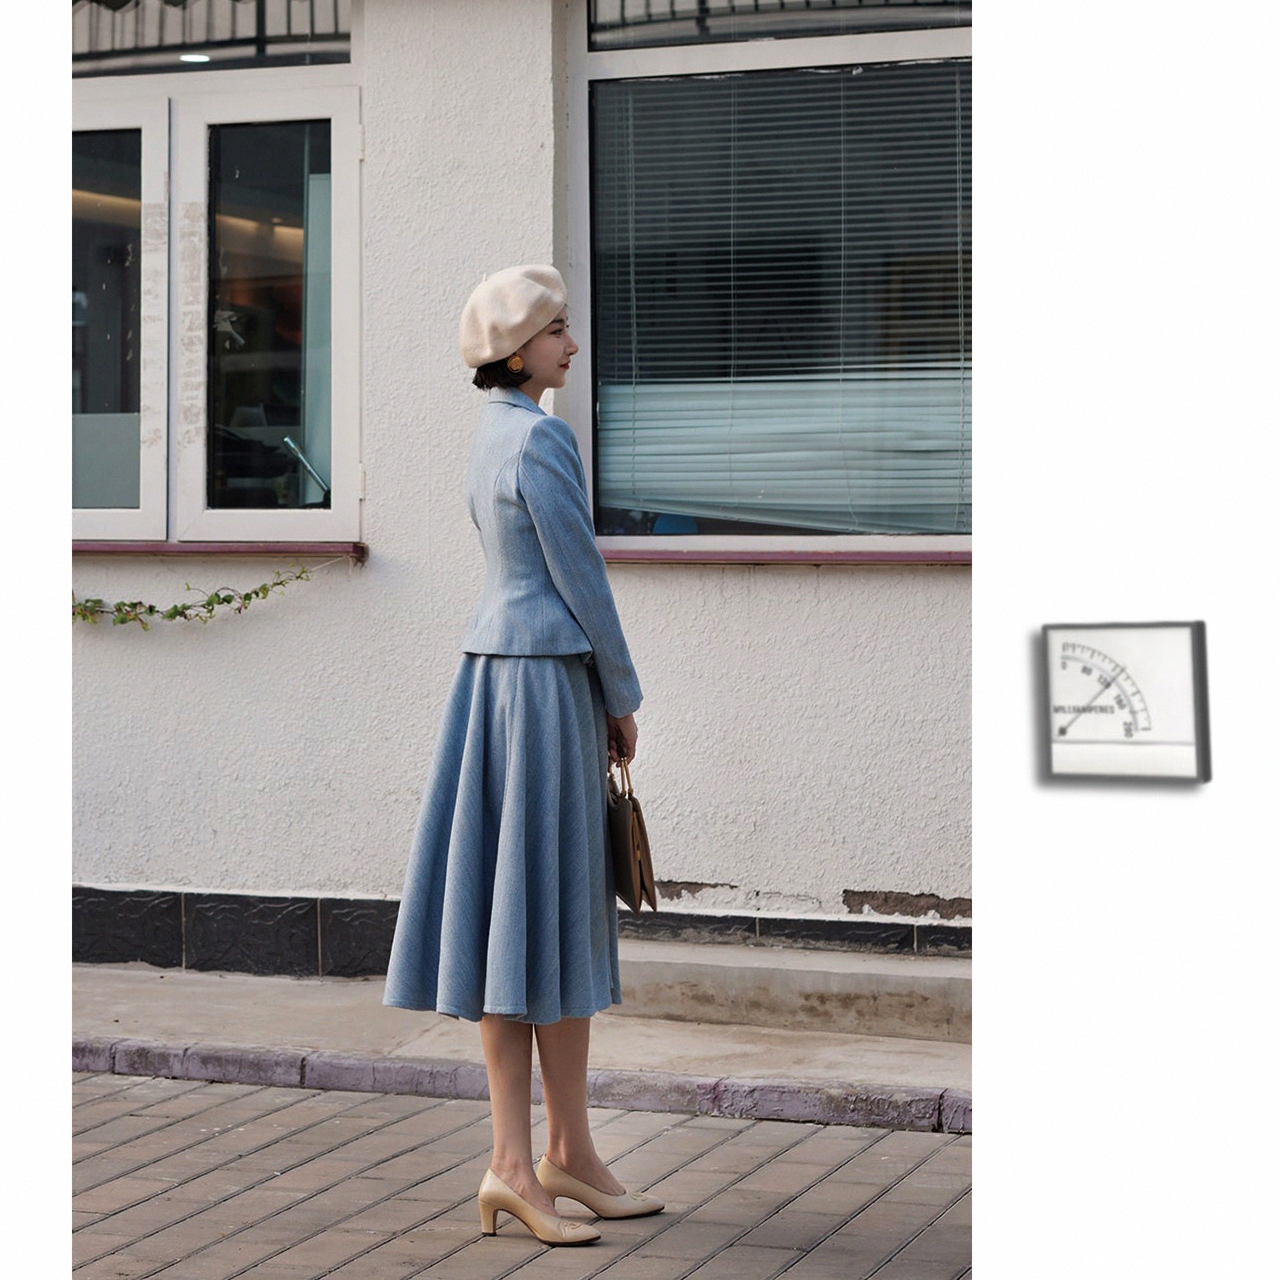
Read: 130mA
